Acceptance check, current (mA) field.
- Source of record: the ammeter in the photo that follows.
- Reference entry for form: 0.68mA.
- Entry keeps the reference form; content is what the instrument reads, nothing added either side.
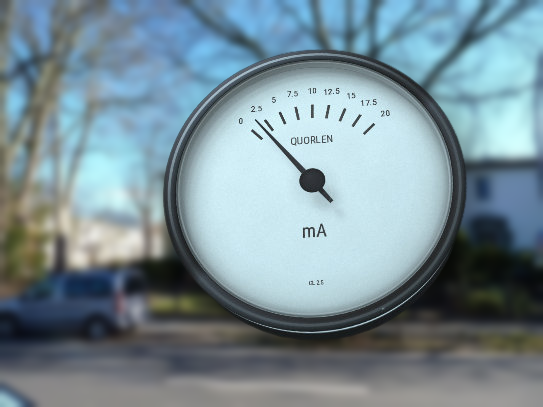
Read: 1.25mA
